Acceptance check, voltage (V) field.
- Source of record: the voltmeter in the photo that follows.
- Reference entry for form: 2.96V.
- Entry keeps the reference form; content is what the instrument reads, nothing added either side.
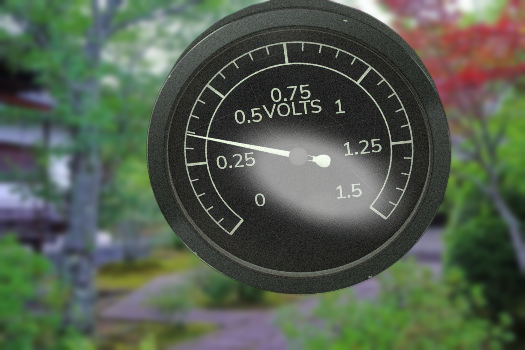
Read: 0.35V
